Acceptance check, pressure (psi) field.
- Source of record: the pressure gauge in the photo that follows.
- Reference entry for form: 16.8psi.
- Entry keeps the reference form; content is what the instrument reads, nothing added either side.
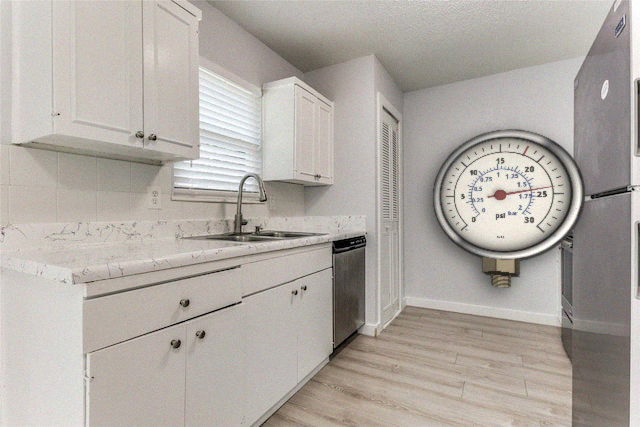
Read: 24psi
